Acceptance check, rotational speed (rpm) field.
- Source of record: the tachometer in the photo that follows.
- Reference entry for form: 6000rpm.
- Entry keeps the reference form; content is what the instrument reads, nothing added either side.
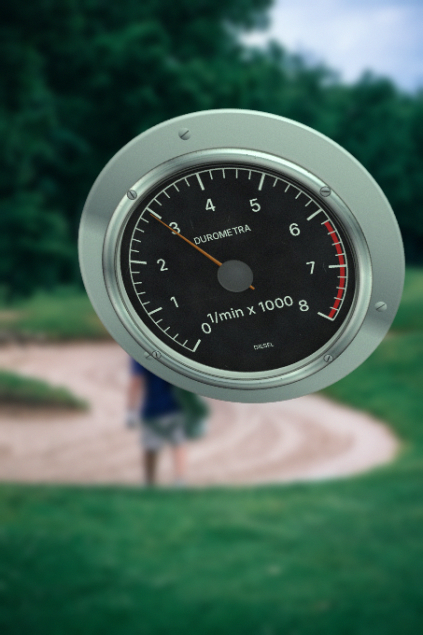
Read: 3000rpm
